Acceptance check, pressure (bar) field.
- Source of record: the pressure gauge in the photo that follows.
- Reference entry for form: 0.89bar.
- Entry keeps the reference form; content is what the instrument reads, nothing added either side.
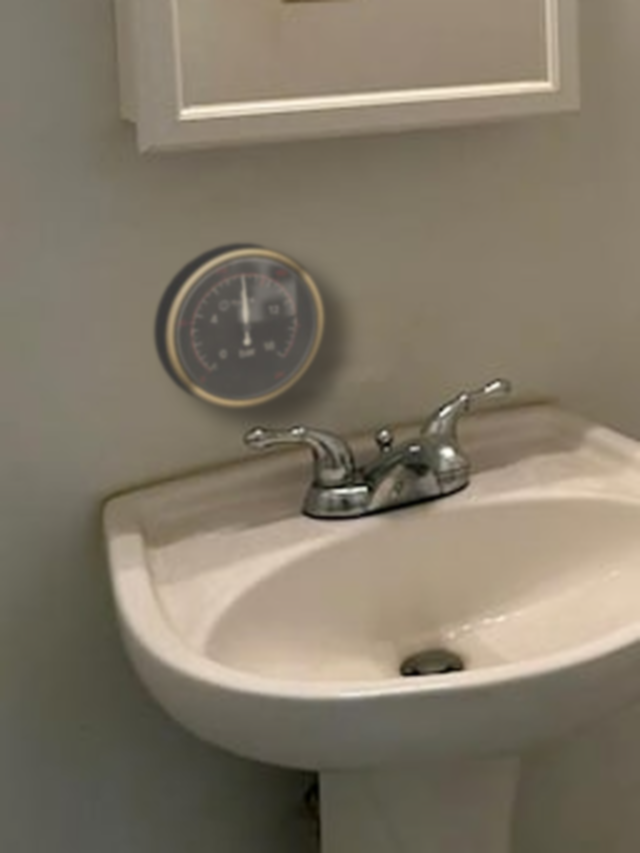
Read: 8bar
